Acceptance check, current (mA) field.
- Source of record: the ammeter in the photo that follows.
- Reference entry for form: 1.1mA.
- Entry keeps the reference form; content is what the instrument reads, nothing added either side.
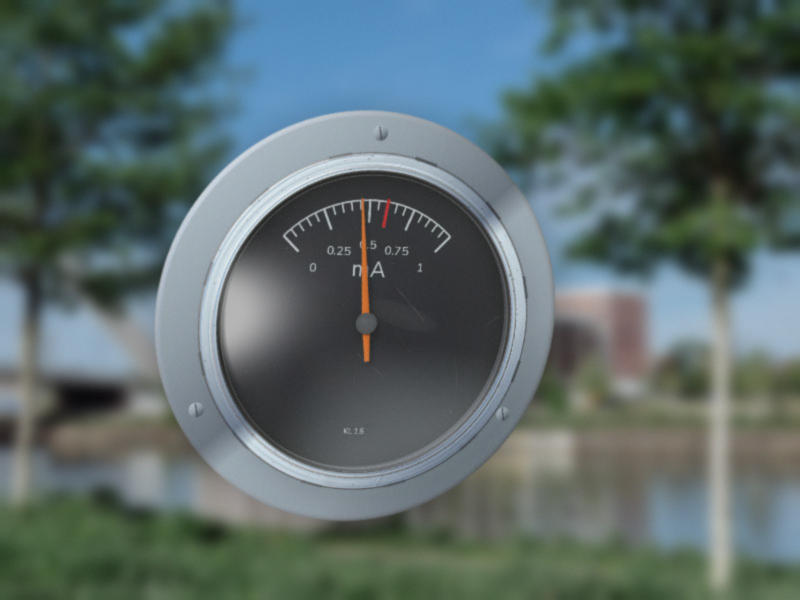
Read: 0.45mA
